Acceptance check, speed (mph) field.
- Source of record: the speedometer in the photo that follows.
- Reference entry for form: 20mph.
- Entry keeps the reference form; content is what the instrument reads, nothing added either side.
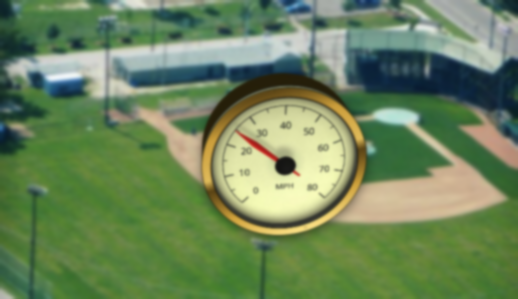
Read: 25mph
